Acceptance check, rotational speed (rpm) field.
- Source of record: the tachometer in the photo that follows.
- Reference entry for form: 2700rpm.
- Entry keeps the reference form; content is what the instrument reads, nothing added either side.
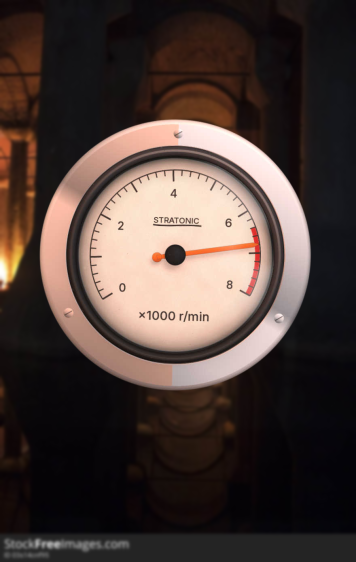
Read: 6800rpm
